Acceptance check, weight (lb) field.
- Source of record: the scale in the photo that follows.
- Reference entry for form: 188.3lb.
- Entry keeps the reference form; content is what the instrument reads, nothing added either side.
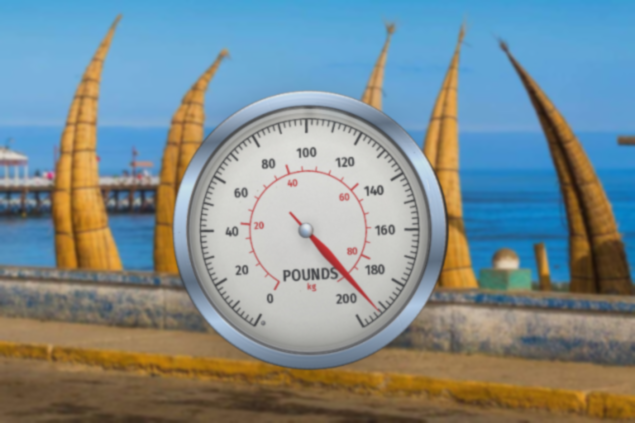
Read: 192lb
